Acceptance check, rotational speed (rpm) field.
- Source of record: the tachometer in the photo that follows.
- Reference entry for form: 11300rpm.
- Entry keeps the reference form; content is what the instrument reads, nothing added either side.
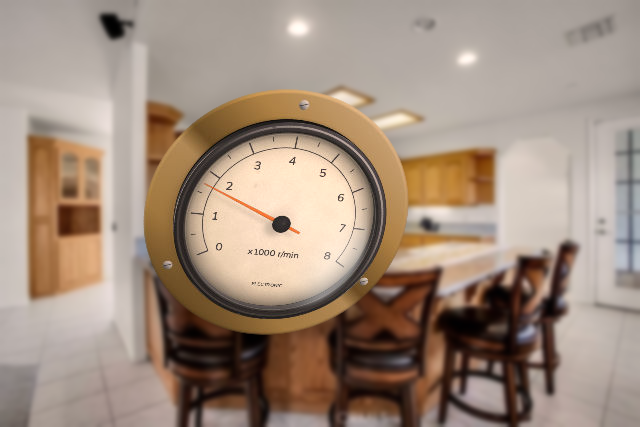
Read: 1750rpm
